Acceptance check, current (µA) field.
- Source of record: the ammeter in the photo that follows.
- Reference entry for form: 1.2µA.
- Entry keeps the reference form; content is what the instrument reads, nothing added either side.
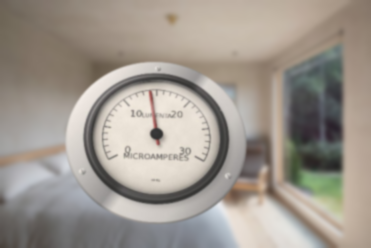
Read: 14µA
